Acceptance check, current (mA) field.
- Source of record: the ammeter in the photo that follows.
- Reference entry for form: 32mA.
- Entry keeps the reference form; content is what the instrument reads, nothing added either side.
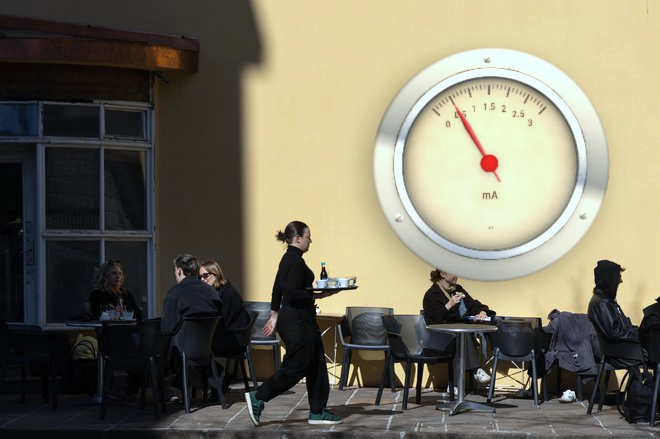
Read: 0.5mA
